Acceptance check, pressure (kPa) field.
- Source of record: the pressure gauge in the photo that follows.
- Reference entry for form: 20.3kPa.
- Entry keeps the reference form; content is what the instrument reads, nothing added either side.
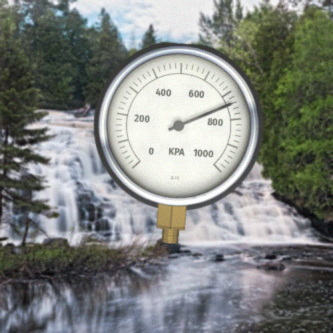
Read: 740kPa
